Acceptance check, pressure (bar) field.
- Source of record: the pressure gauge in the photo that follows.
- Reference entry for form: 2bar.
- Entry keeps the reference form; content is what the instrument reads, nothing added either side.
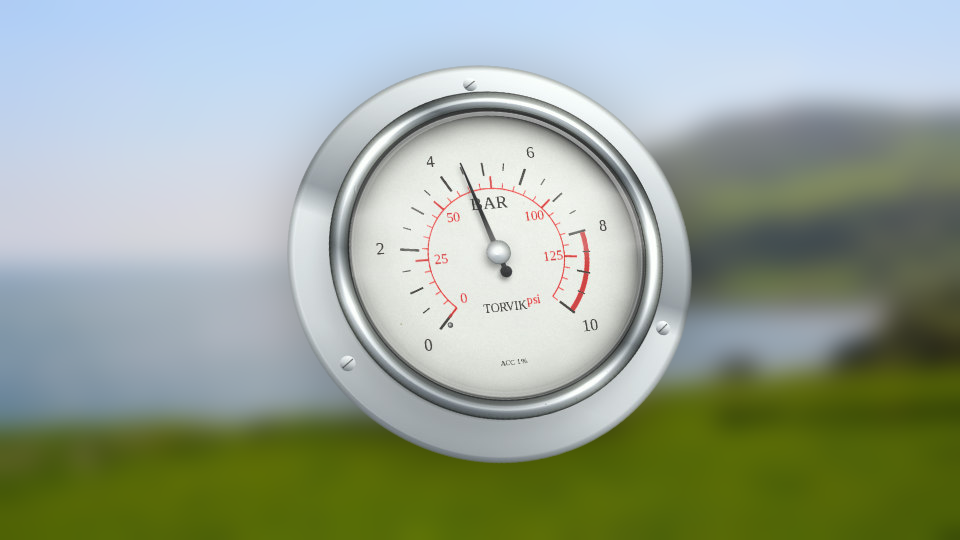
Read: 4.5bar
